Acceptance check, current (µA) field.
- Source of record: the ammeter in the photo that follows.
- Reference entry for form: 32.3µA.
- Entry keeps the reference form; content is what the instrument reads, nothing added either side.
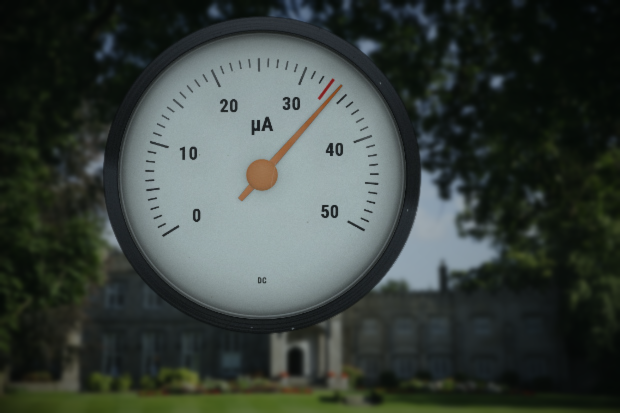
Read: 34µA
